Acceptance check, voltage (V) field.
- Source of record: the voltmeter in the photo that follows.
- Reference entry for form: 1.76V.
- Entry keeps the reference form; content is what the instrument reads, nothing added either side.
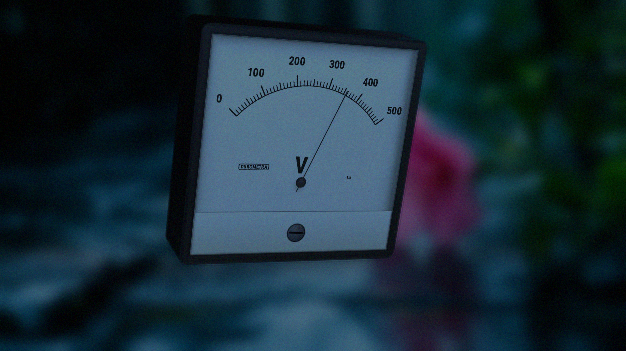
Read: 350V
